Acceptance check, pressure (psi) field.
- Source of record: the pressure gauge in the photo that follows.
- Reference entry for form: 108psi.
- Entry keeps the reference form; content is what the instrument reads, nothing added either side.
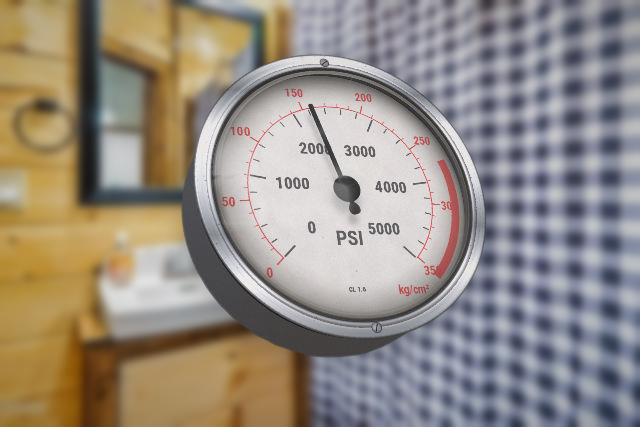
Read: 2200psi
